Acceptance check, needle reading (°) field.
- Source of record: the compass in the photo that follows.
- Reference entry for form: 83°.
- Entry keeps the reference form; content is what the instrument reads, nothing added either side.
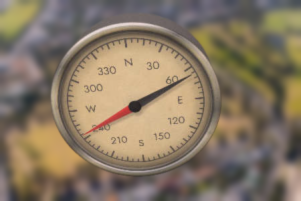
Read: 245°
